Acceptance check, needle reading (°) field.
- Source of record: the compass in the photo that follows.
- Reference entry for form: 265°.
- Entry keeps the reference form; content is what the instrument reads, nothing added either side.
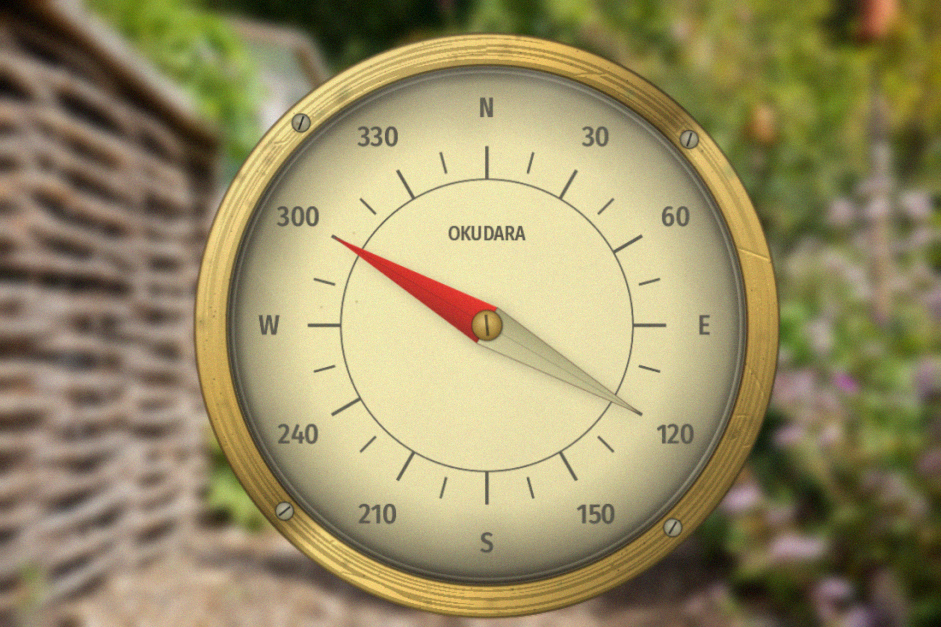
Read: 300°
